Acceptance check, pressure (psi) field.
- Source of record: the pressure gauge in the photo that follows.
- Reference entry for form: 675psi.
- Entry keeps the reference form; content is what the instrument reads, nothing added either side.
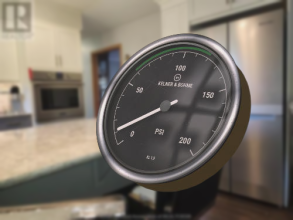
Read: 10psi
